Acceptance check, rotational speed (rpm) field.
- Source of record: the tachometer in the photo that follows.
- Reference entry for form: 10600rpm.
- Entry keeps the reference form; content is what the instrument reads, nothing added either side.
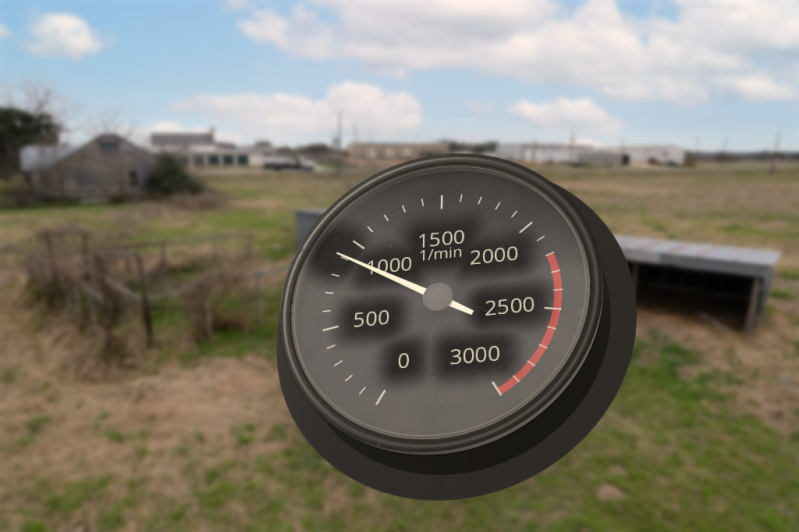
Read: 900rpm
